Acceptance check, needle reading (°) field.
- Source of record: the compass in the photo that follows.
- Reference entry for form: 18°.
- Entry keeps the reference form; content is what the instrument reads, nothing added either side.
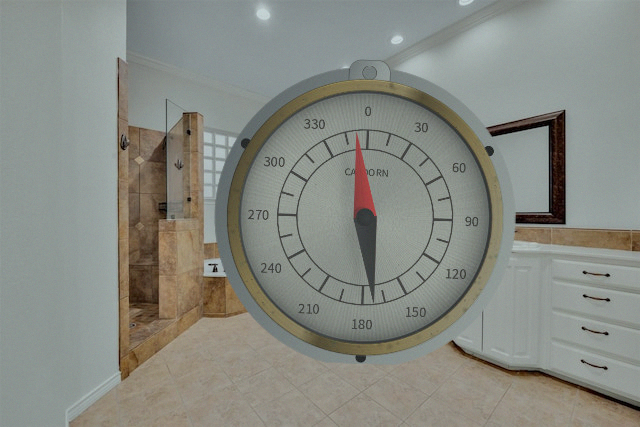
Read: 352.5°
